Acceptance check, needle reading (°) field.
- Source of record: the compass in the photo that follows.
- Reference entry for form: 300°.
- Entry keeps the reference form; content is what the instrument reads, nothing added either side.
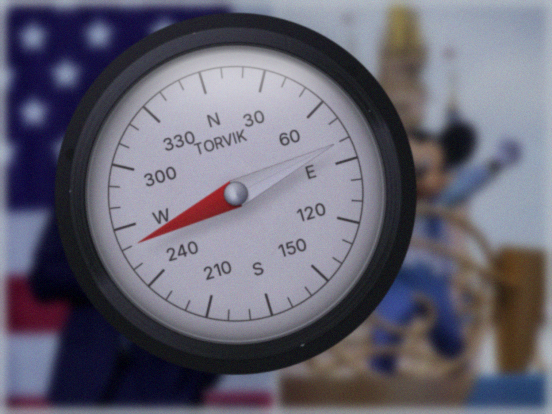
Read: 260°
